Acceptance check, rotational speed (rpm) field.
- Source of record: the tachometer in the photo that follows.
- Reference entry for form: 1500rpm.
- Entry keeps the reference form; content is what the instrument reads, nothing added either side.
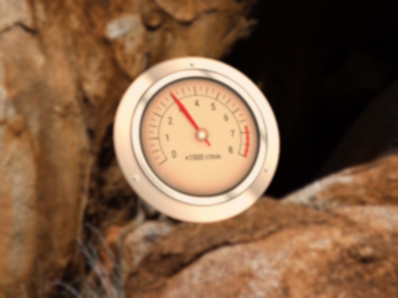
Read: 3000rpm
